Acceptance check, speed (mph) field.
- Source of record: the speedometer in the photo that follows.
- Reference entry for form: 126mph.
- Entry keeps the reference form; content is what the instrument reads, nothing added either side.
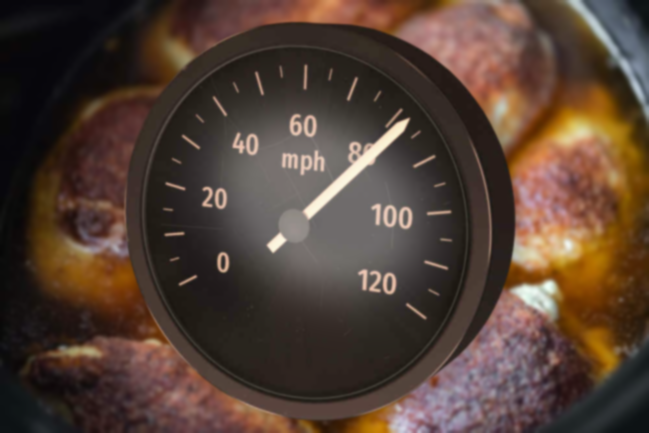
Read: 82.5mph
